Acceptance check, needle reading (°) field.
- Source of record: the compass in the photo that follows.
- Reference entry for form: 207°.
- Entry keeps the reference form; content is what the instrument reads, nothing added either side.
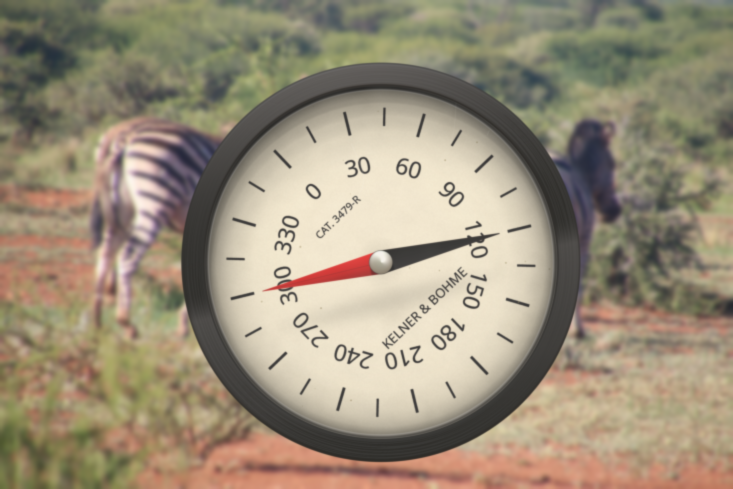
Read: 300°
